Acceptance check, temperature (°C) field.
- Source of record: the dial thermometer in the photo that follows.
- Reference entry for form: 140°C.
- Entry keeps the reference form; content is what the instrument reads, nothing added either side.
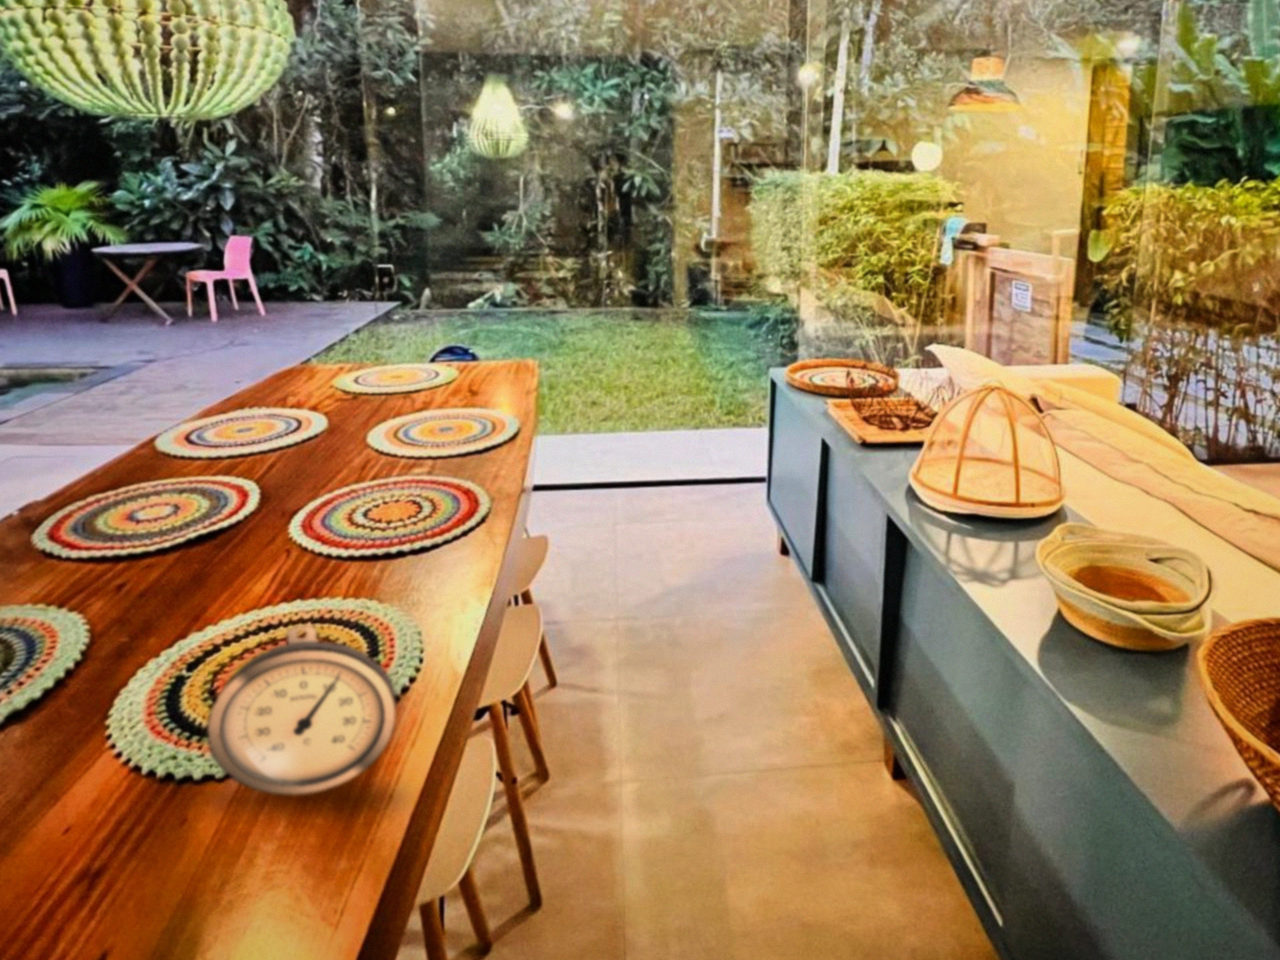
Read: 10°C
